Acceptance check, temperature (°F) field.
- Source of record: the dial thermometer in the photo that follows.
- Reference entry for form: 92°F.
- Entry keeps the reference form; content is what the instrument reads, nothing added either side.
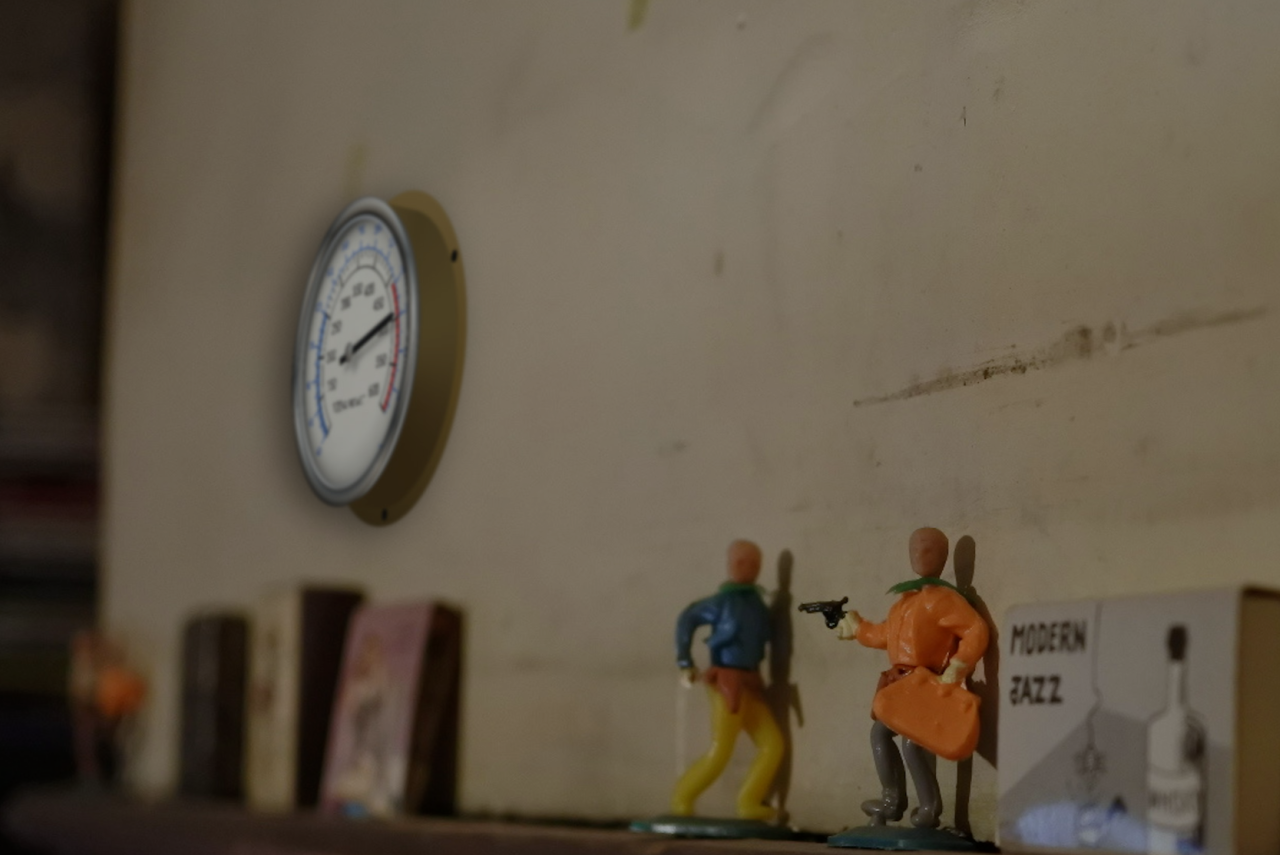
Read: 500°F
